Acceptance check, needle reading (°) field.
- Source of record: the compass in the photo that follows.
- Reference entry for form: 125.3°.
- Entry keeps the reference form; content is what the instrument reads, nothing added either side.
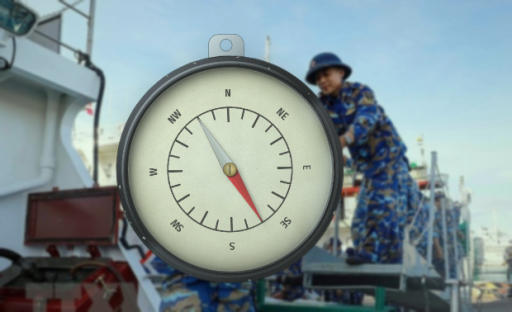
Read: 150°
